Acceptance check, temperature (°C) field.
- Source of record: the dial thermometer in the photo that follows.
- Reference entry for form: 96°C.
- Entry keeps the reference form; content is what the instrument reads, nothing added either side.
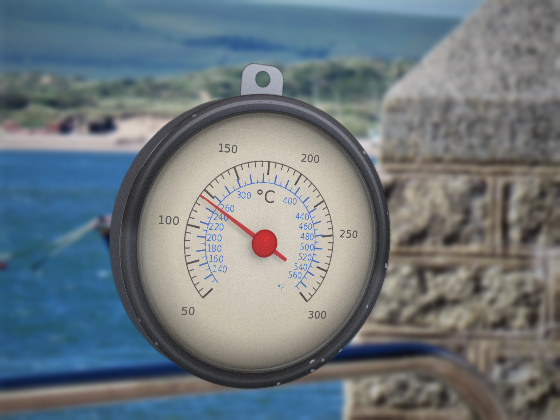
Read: 120°C
